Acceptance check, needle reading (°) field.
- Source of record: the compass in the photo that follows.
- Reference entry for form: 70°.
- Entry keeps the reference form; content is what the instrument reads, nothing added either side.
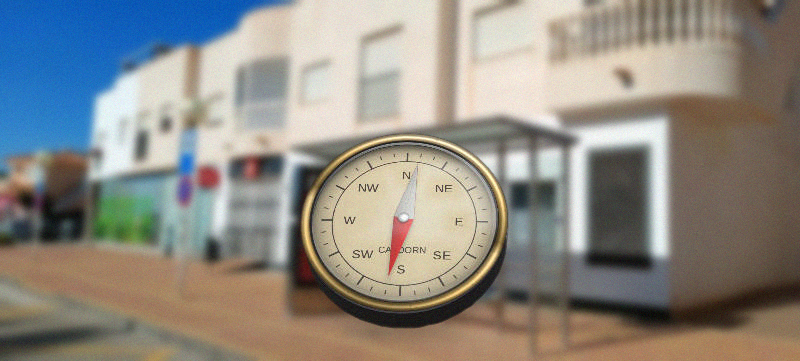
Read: 190°
